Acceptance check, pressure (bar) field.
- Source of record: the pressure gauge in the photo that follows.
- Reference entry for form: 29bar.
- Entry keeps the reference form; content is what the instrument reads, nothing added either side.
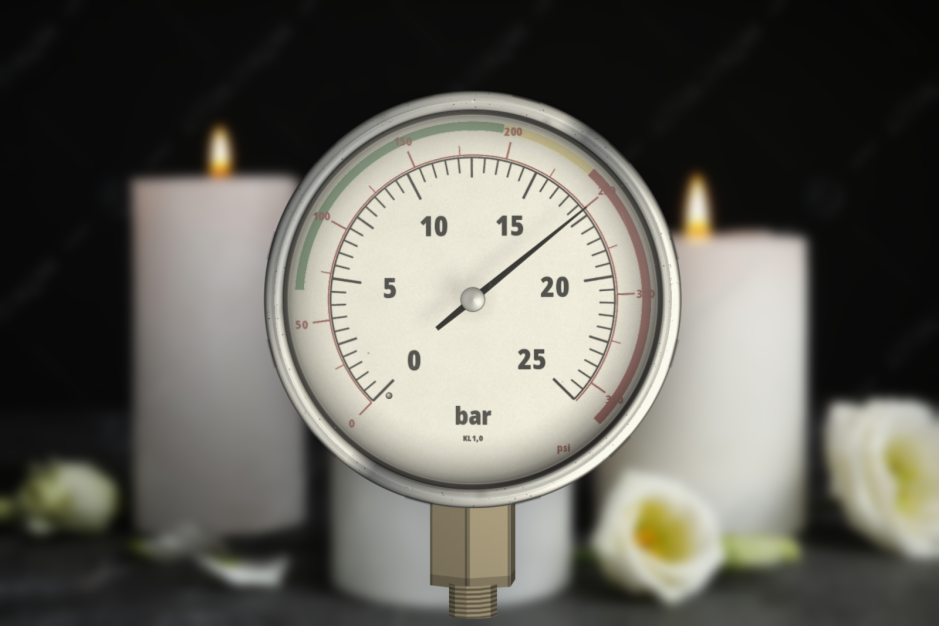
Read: 17.25bar
